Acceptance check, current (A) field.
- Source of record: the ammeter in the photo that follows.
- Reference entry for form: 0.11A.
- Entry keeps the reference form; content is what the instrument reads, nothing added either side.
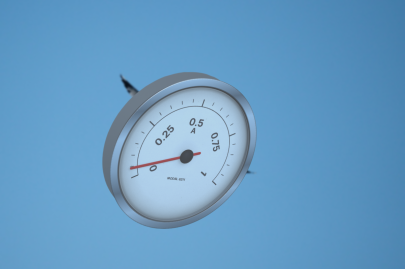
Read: 0.05A
